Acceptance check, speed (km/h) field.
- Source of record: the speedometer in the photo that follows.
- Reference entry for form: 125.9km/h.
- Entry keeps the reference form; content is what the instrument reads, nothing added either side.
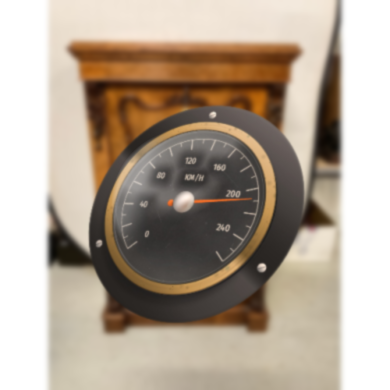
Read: 210km/h
